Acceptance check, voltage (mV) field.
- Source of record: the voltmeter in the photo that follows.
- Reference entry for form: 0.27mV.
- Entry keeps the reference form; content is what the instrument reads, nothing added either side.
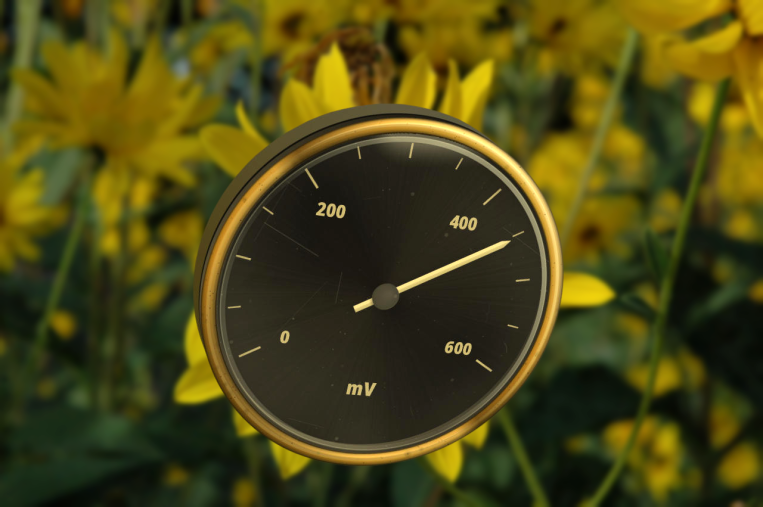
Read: 450mV
